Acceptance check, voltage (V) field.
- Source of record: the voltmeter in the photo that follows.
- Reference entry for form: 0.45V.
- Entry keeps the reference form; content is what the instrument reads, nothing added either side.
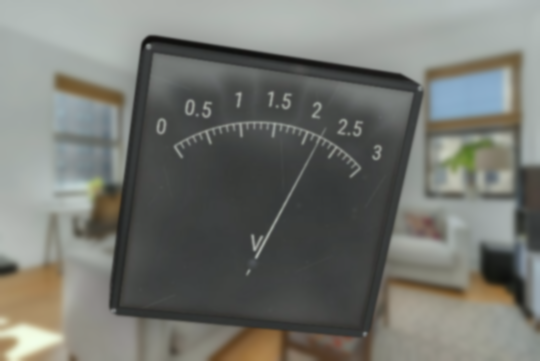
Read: 2.2V
